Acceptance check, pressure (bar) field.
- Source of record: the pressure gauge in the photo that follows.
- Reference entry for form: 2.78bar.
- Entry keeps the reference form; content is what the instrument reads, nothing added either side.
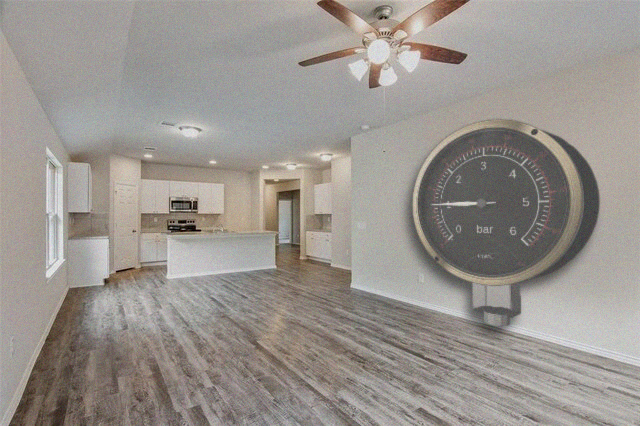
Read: 1bar
